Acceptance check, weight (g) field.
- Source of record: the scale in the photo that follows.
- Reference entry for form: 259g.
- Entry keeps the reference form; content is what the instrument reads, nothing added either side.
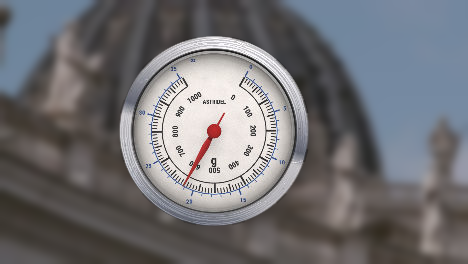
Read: 600g
